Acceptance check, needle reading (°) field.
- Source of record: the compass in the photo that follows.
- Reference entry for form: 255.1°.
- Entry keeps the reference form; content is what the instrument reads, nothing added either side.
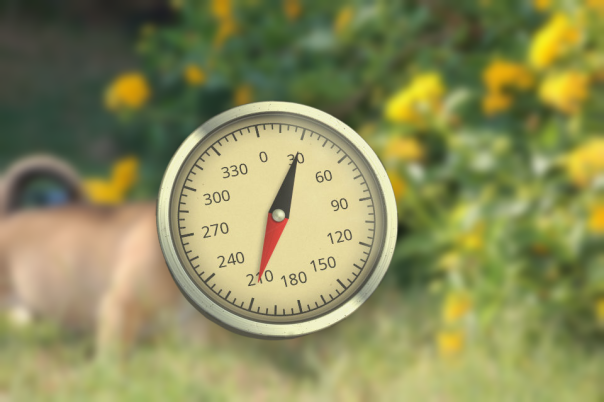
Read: 210°
